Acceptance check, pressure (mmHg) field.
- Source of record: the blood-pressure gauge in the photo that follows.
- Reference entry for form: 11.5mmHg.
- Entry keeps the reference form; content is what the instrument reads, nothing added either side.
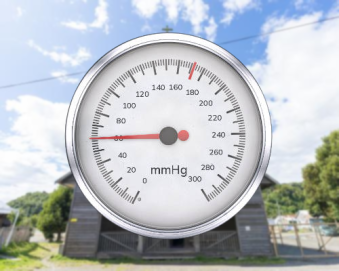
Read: 60mmHg
